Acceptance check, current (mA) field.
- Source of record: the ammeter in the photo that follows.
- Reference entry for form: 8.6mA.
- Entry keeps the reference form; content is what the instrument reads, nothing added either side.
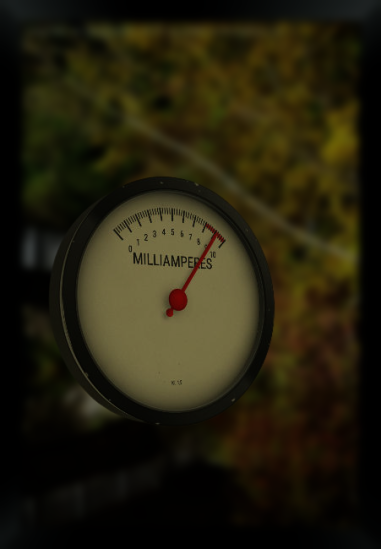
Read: 9mA
